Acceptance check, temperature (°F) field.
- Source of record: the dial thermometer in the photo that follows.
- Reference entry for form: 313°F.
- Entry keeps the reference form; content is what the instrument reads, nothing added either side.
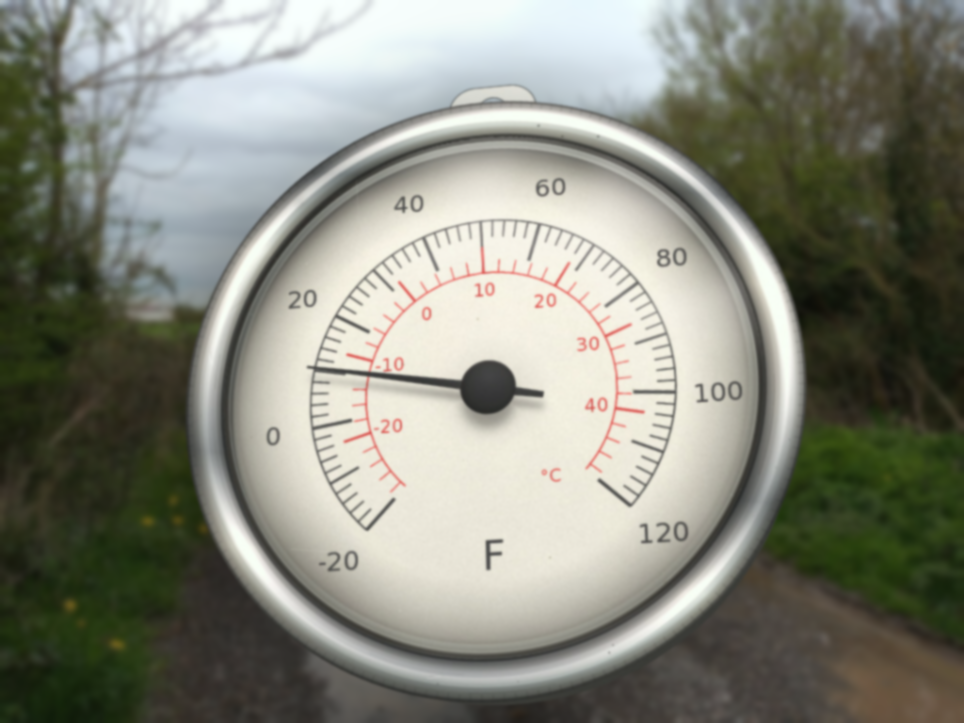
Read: 10°F
